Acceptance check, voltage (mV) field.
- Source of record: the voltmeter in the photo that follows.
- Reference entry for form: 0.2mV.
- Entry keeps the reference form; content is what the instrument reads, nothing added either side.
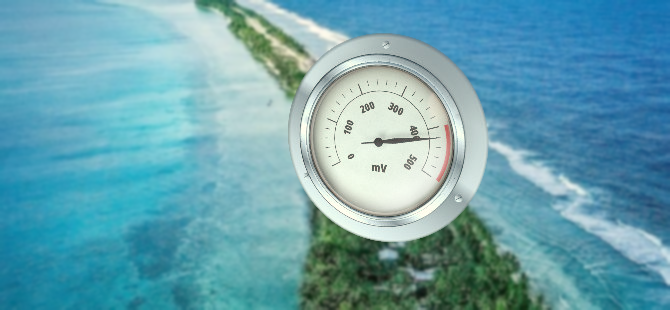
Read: 420mV
